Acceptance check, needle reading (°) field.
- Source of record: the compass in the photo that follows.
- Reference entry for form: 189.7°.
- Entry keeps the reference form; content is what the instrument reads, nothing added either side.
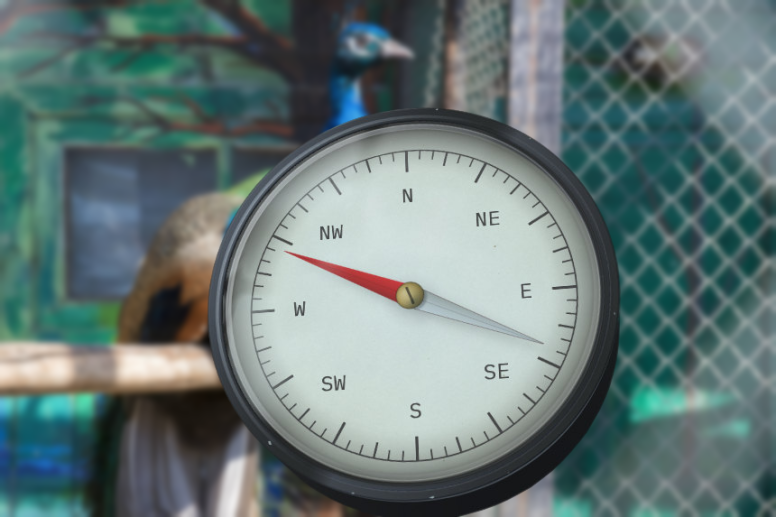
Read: 295°
